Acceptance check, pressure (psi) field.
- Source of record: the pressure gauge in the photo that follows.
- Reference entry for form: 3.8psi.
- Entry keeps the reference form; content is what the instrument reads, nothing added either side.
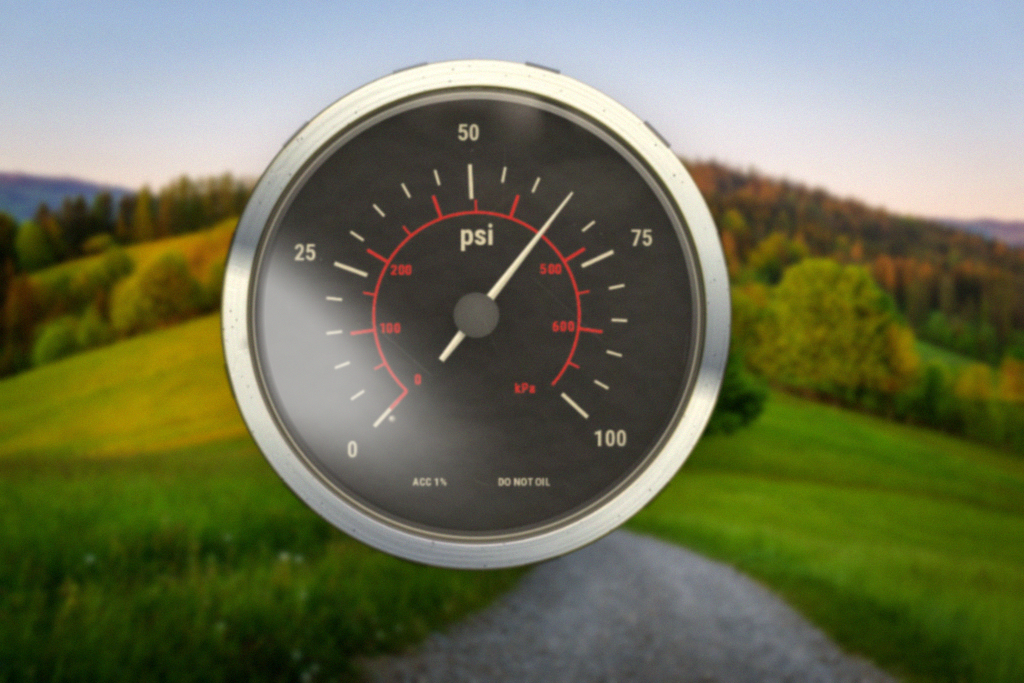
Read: 65psi
